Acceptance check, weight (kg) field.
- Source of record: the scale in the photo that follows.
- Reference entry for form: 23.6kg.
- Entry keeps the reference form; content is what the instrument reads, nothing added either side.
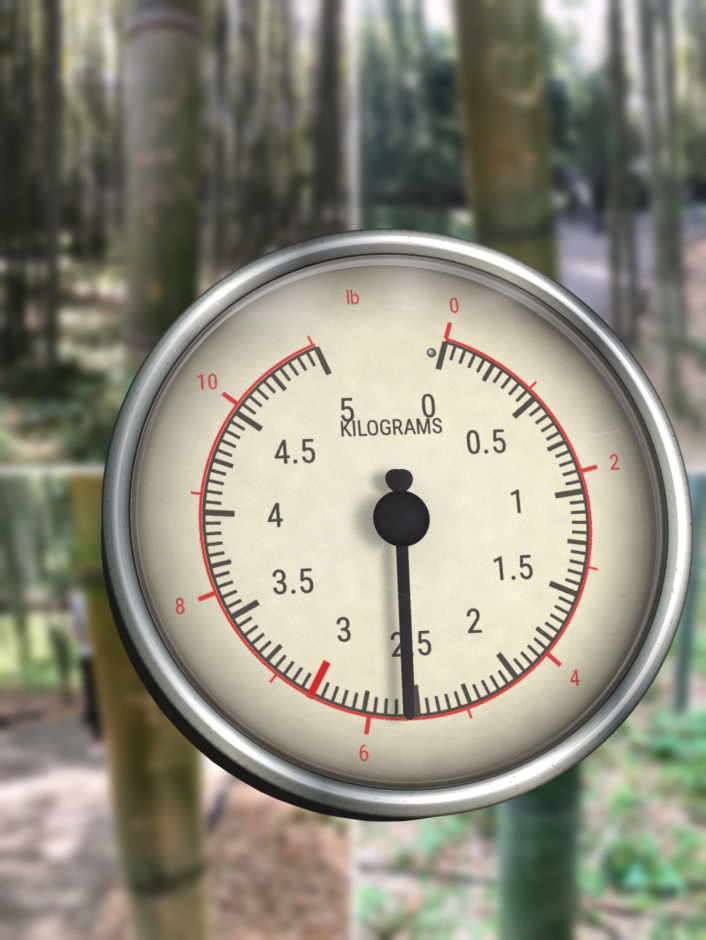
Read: 2.55kg
